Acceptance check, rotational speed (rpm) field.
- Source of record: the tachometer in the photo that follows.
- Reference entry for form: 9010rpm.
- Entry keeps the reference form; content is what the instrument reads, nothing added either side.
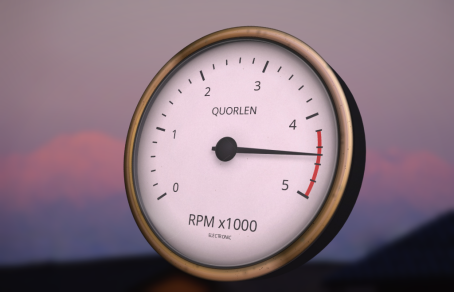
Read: 4500rpm
